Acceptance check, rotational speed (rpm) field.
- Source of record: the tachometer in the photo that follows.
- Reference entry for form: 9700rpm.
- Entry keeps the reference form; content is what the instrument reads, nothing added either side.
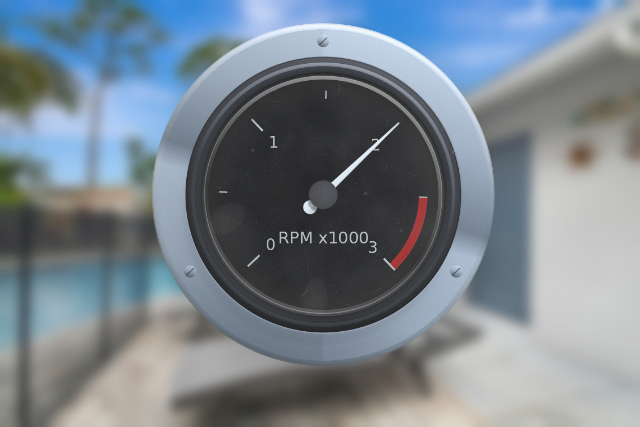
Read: 2000rpm
